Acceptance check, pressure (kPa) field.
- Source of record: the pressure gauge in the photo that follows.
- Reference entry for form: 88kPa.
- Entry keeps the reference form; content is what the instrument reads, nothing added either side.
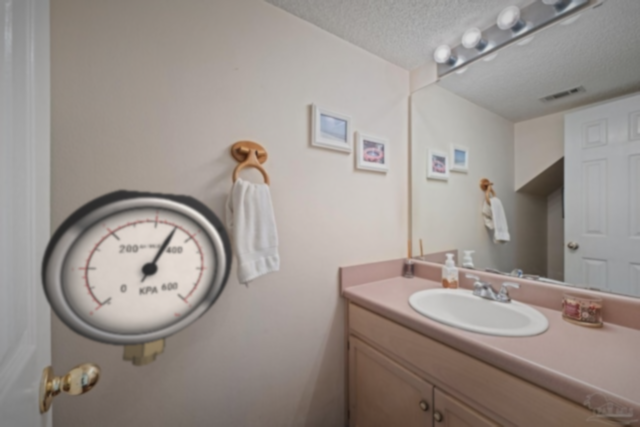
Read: 350kPa
